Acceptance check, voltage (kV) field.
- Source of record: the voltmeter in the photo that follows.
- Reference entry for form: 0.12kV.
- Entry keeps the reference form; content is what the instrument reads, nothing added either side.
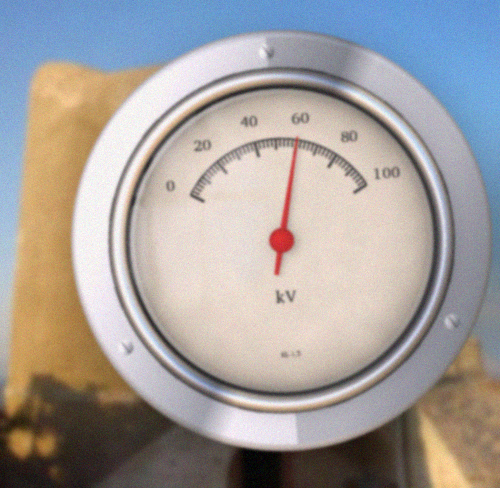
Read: 60kV
